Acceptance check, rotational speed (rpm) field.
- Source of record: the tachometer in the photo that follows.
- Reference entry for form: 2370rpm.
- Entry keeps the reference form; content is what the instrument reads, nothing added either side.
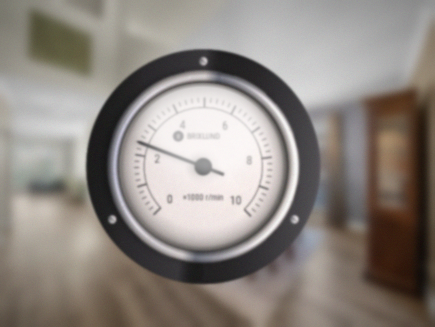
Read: 2400rpm
